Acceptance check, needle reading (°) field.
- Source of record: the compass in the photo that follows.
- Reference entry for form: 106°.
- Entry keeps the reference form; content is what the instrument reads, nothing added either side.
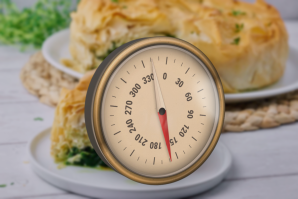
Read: 160°
